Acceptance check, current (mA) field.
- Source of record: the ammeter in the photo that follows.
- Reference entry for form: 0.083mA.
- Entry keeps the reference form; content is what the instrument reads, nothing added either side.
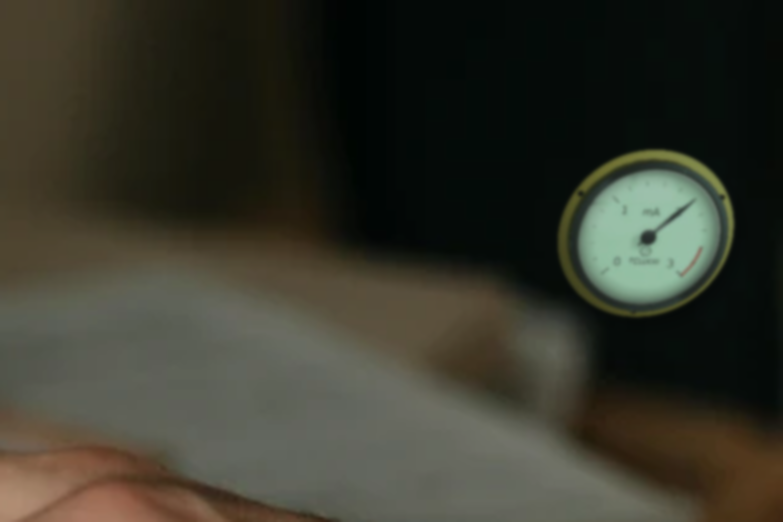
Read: 2mA
